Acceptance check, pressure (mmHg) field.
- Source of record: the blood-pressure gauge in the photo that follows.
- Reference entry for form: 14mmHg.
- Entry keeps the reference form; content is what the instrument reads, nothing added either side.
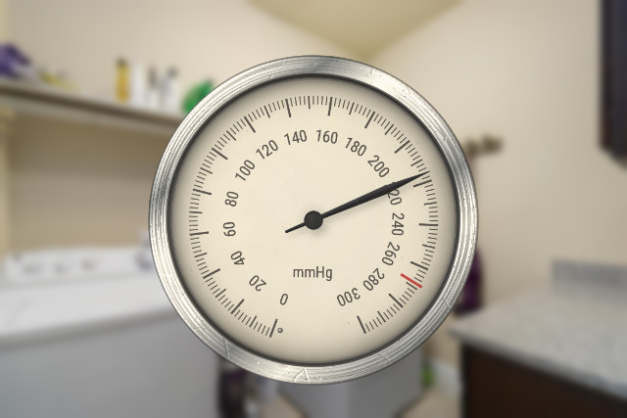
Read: 216mmHg
